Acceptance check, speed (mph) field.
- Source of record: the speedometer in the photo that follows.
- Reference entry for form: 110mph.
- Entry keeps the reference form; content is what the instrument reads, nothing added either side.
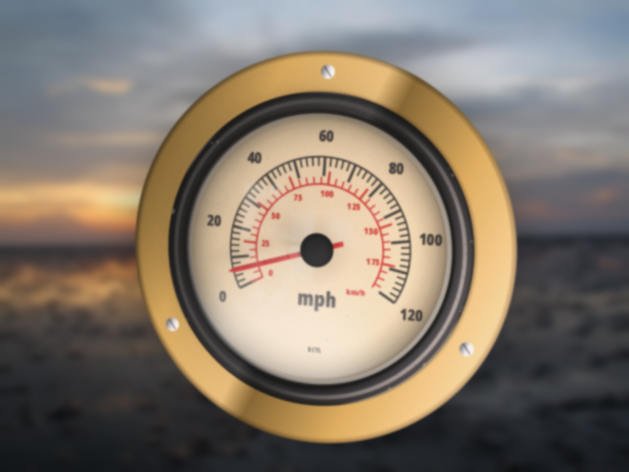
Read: 6mph
